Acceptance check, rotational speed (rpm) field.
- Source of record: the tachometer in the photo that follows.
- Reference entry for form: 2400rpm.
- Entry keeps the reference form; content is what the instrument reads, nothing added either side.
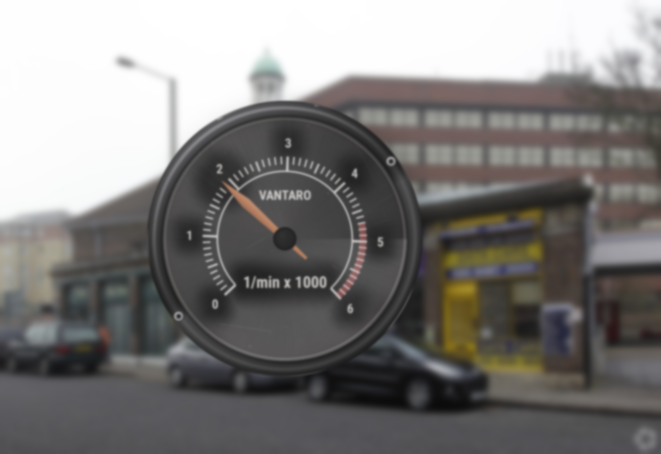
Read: 1900rpm
